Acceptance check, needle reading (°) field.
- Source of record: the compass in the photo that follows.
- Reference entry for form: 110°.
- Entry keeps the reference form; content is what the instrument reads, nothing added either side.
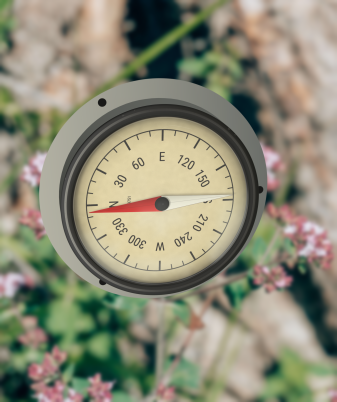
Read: 355°
